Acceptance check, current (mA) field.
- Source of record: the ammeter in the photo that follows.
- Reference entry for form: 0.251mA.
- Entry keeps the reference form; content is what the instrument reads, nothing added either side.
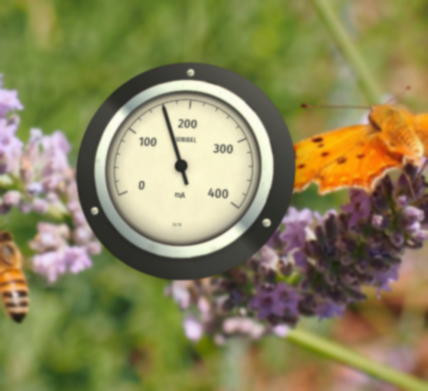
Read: 160mA
